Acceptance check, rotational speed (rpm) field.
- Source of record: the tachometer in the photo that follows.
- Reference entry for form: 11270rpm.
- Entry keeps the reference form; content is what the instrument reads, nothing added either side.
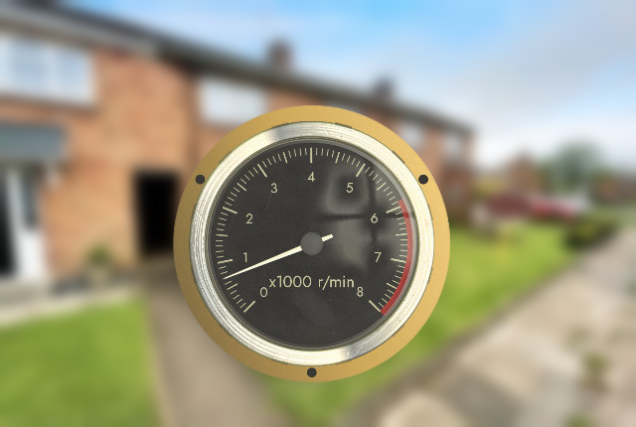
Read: 700rpm
